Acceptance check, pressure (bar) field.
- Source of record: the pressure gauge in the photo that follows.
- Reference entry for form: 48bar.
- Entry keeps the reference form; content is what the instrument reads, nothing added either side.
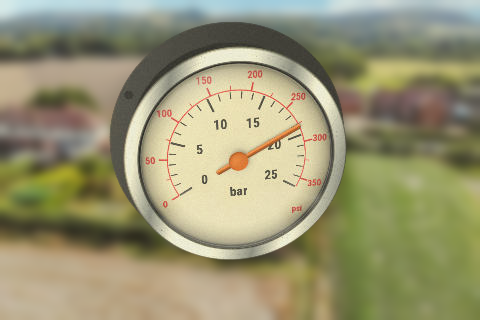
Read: 19bar
